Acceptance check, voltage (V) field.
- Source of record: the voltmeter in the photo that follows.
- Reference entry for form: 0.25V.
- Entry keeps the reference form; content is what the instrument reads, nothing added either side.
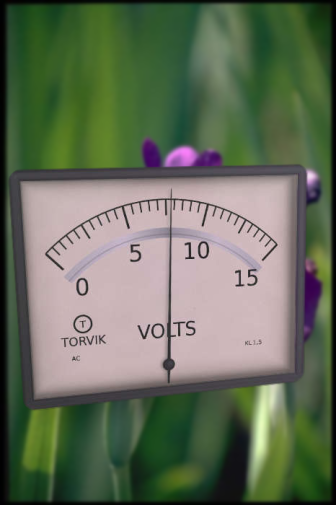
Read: 7.75V
